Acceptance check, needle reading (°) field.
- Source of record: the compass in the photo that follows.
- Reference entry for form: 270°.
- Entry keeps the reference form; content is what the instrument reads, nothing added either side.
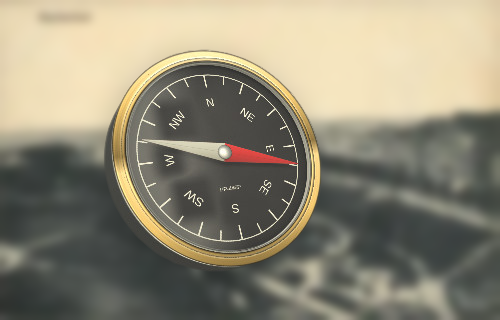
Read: 105°
